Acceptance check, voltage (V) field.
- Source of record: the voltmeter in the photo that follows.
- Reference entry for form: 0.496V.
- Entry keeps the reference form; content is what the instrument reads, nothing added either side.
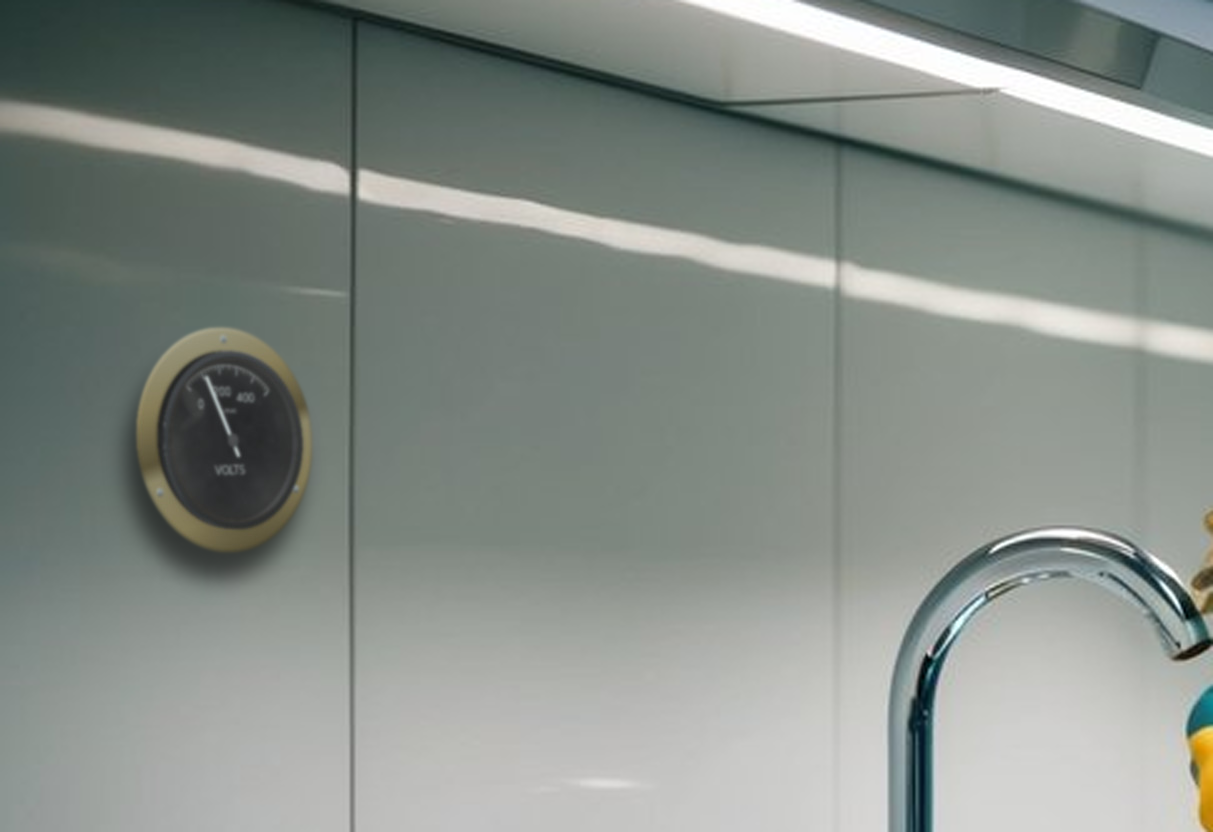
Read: 100V
